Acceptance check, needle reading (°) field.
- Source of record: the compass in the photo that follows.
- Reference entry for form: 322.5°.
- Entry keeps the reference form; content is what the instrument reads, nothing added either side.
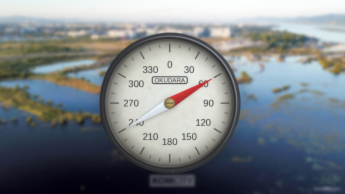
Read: 60°
